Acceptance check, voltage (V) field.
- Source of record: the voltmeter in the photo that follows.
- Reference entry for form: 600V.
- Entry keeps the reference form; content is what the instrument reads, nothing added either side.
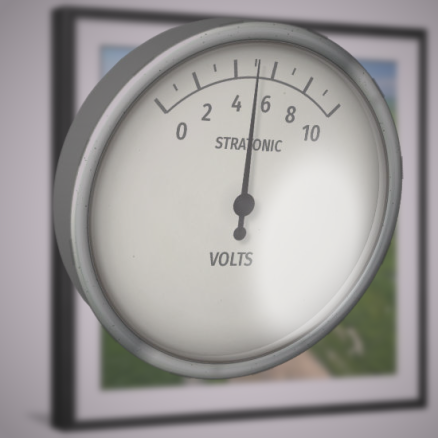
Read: 5V
